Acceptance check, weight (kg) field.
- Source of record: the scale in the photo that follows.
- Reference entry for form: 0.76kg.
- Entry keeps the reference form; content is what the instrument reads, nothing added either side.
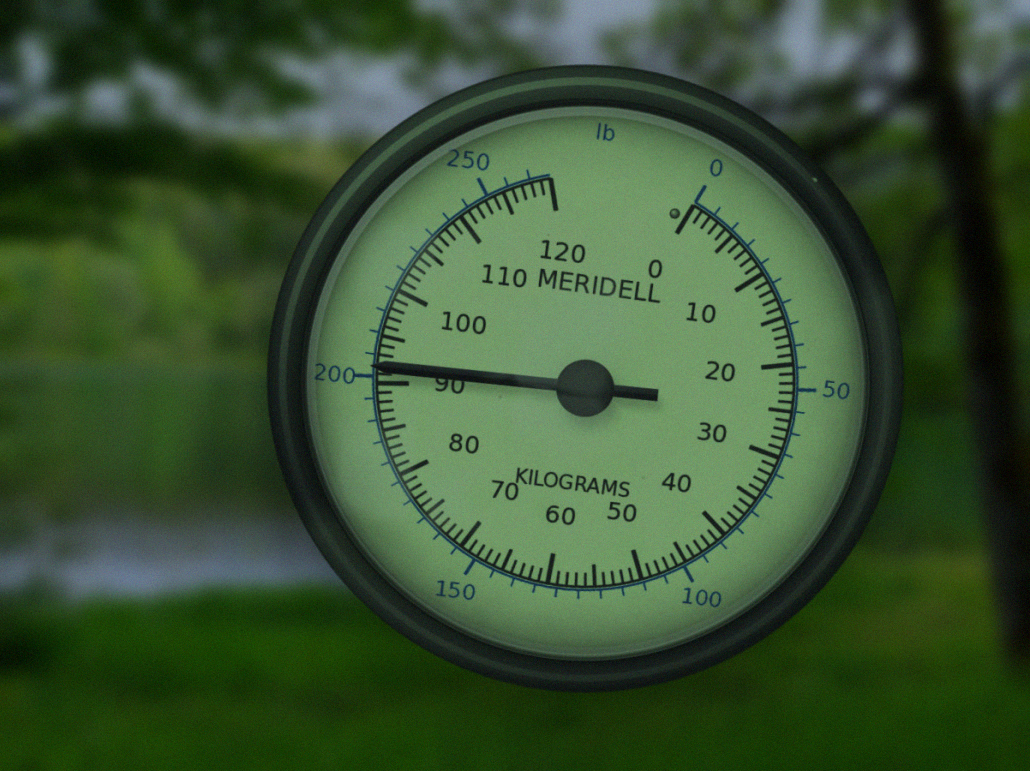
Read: 92kg
